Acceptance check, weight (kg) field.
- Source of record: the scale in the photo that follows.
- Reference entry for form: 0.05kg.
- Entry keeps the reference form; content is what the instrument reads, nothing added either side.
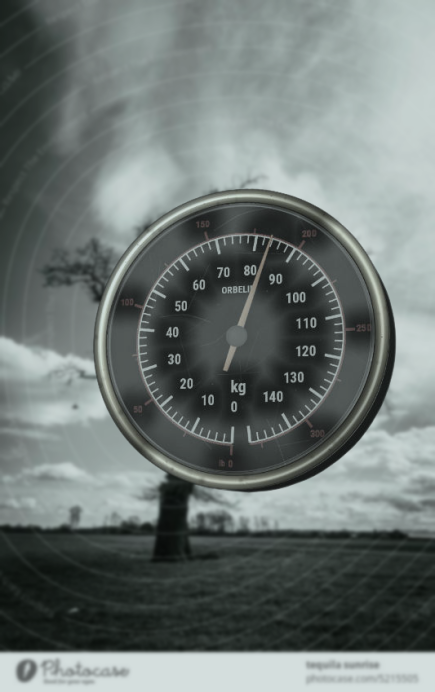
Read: 84kg
